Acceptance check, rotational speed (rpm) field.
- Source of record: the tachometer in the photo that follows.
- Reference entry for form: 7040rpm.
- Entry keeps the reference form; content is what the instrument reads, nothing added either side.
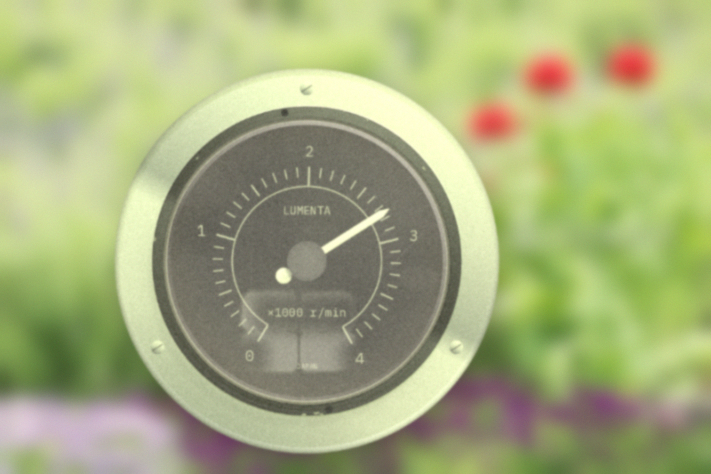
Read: 2750rpm
